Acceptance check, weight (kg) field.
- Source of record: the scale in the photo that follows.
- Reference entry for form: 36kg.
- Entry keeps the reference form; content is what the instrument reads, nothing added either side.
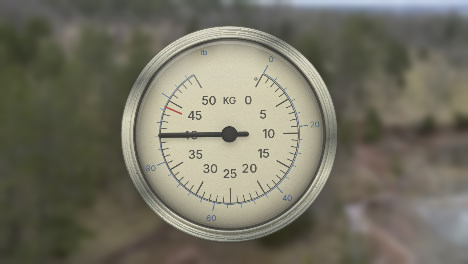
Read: 40kg
